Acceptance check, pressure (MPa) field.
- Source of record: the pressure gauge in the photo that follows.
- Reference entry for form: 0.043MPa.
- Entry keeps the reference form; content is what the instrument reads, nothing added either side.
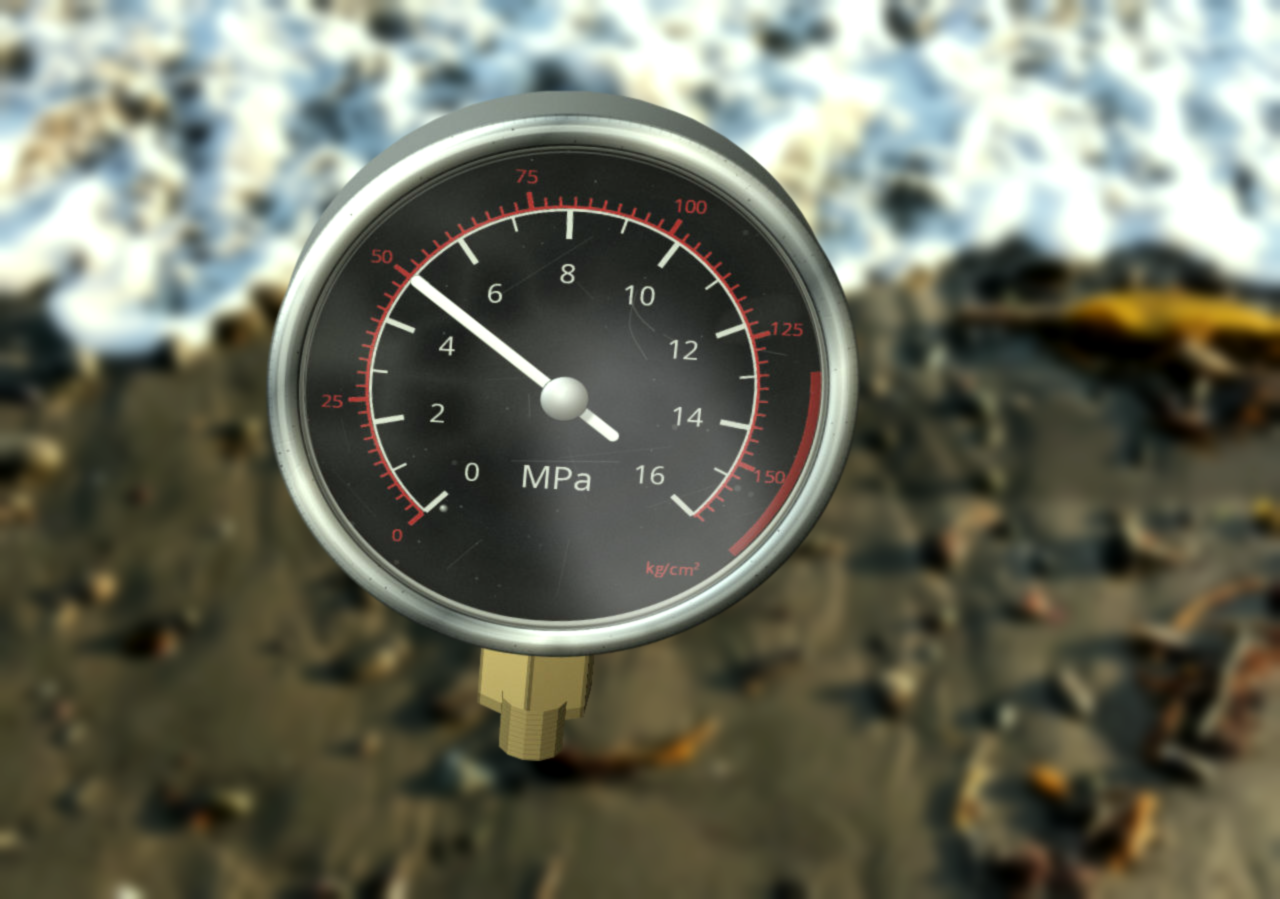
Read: 5MPa
